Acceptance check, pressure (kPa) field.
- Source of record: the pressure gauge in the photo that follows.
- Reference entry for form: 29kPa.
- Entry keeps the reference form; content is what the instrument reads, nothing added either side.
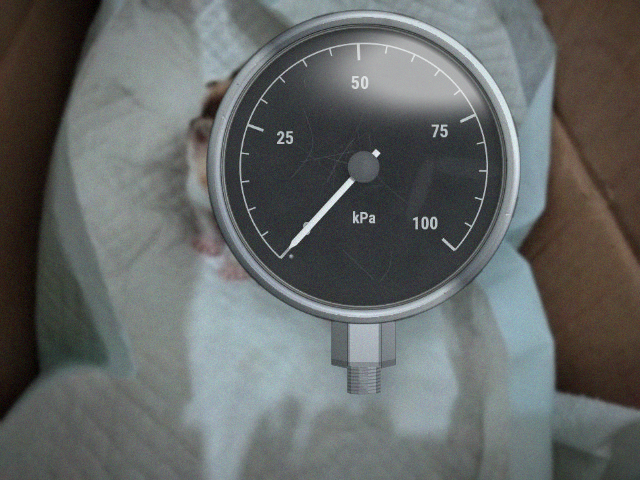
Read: 0kPa
